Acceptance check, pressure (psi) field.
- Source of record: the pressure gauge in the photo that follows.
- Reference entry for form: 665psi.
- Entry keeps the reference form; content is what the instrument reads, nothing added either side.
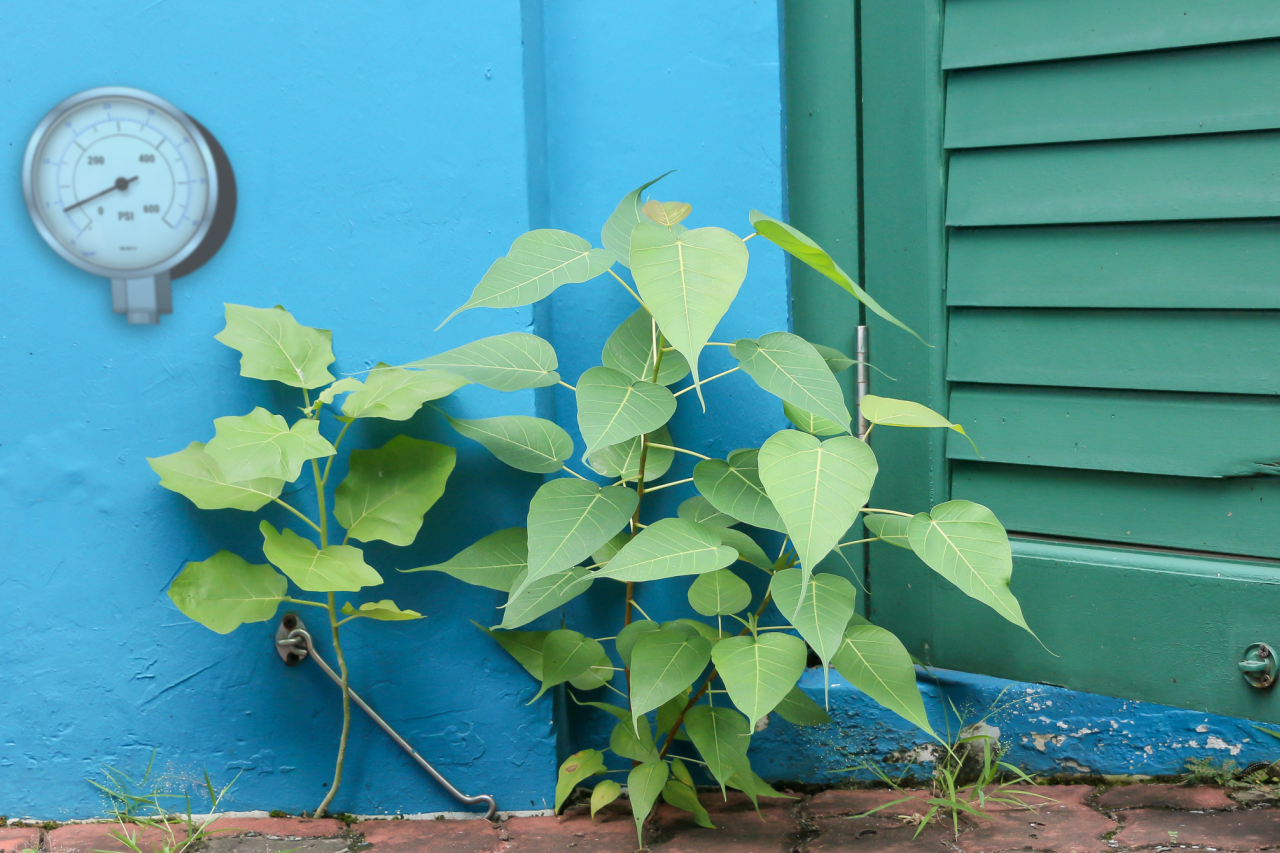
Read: 50psi
